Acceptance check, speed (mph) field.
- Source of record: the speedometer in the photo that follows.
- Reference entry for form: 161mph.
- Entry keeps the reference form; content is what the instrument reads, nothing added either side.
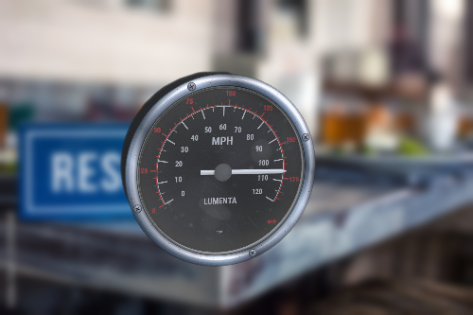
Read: 105mph
